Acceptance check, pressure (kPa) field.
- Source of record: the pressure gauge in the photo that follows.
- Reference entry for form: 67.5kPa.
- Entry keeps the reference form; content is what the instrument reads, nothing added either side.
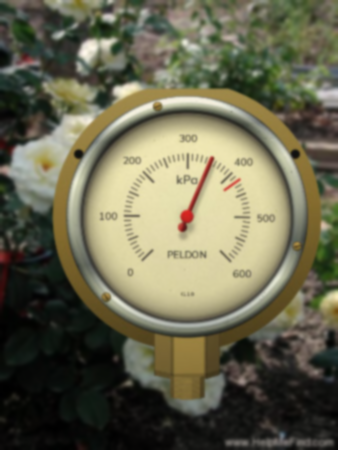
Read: 350kPa
